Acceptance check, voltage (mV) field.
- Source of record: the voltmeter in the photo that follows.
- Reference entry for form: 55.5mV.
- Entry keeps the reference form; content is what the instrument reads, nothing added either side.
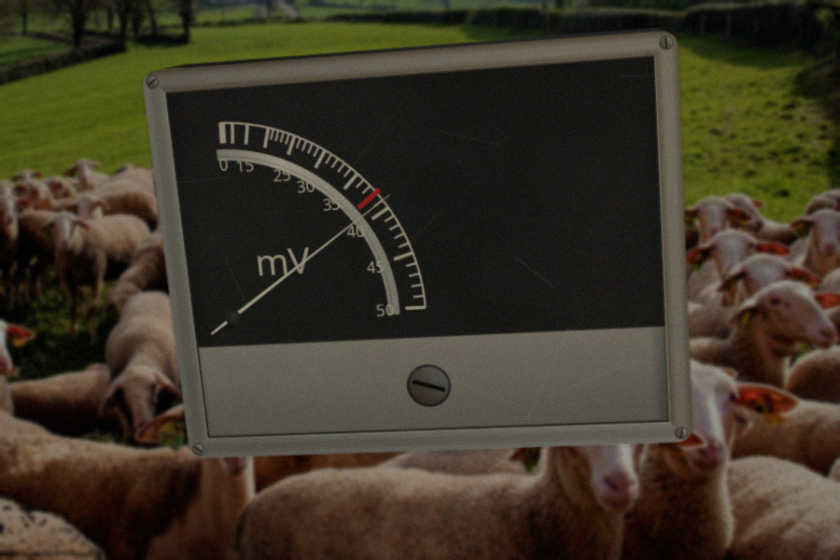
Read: 39mV
